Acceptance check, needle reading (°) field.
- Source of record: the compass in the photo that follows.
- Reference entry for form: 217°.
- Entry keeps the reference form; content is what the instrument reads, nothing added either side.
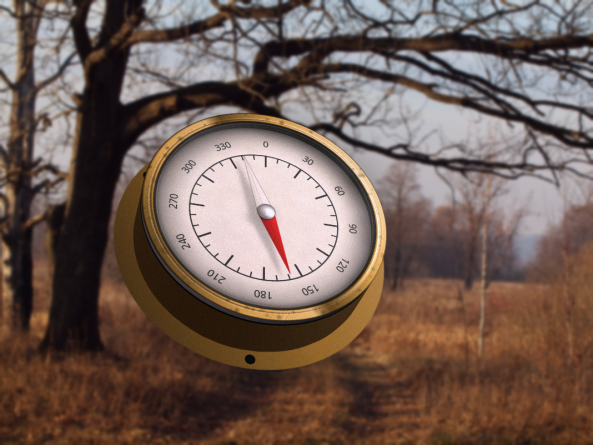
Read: 160°
